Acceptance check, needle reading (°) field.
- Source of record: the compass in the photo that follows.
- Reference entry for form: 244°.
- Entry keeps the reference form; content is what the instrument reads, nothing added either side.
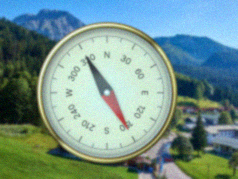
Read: 150°
